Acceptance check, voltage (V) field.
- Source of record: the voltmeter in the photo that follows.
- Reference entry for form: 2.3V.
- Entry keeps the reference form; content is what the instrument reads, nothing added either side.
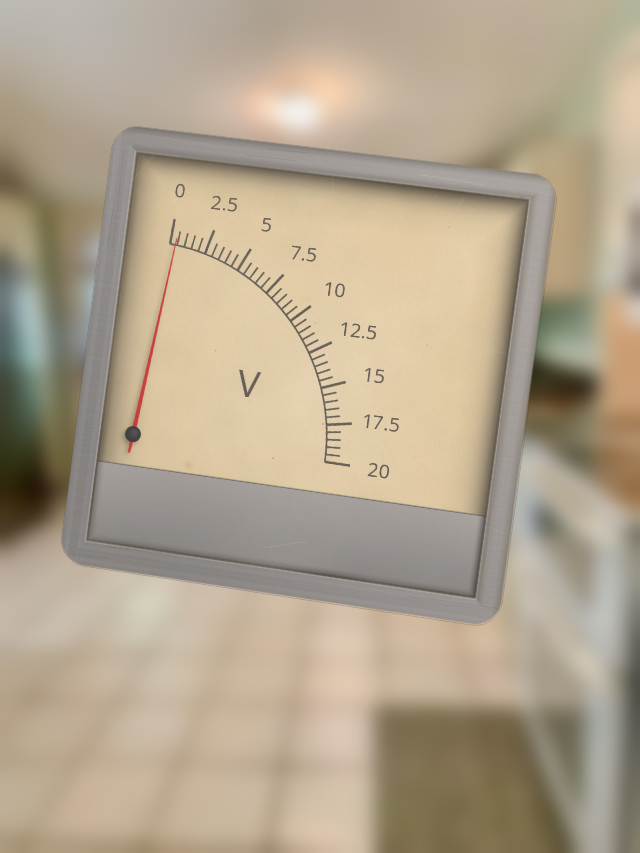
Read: 0.5V
